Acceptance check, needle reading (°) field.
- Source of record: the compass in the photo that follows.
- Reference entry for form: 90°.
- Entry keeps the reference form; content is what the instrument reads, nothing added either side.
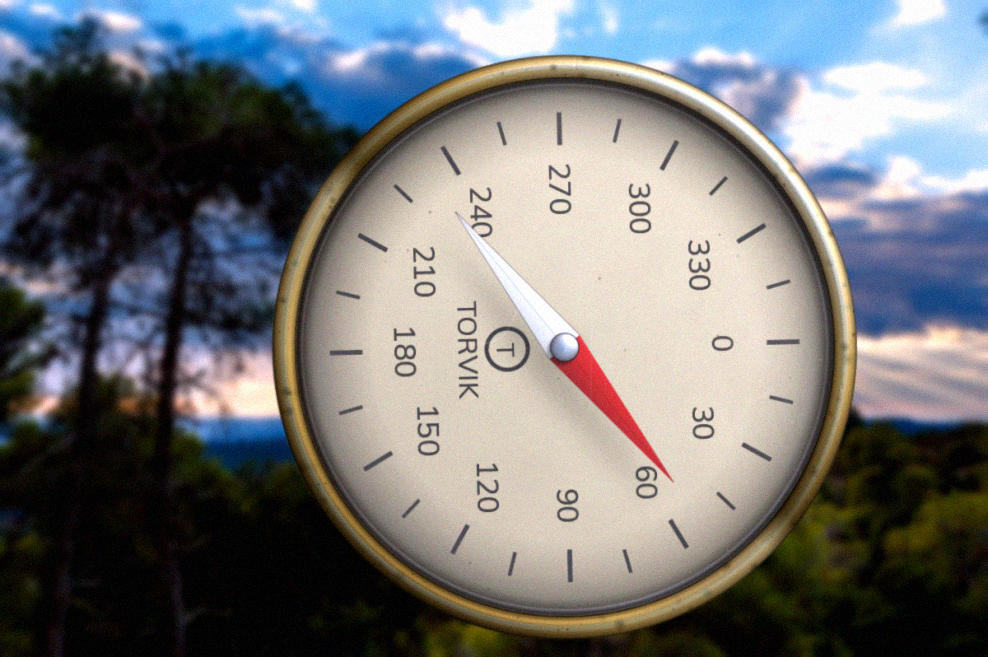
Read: 52.5°
